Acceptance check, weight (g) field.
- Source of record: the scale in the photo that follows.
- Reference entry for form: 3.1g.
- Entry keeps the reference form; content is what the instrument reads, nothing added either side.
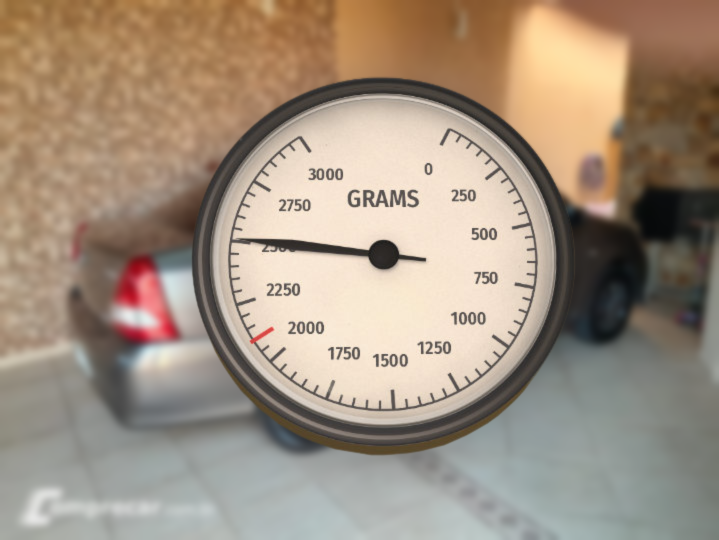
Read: 2500g
